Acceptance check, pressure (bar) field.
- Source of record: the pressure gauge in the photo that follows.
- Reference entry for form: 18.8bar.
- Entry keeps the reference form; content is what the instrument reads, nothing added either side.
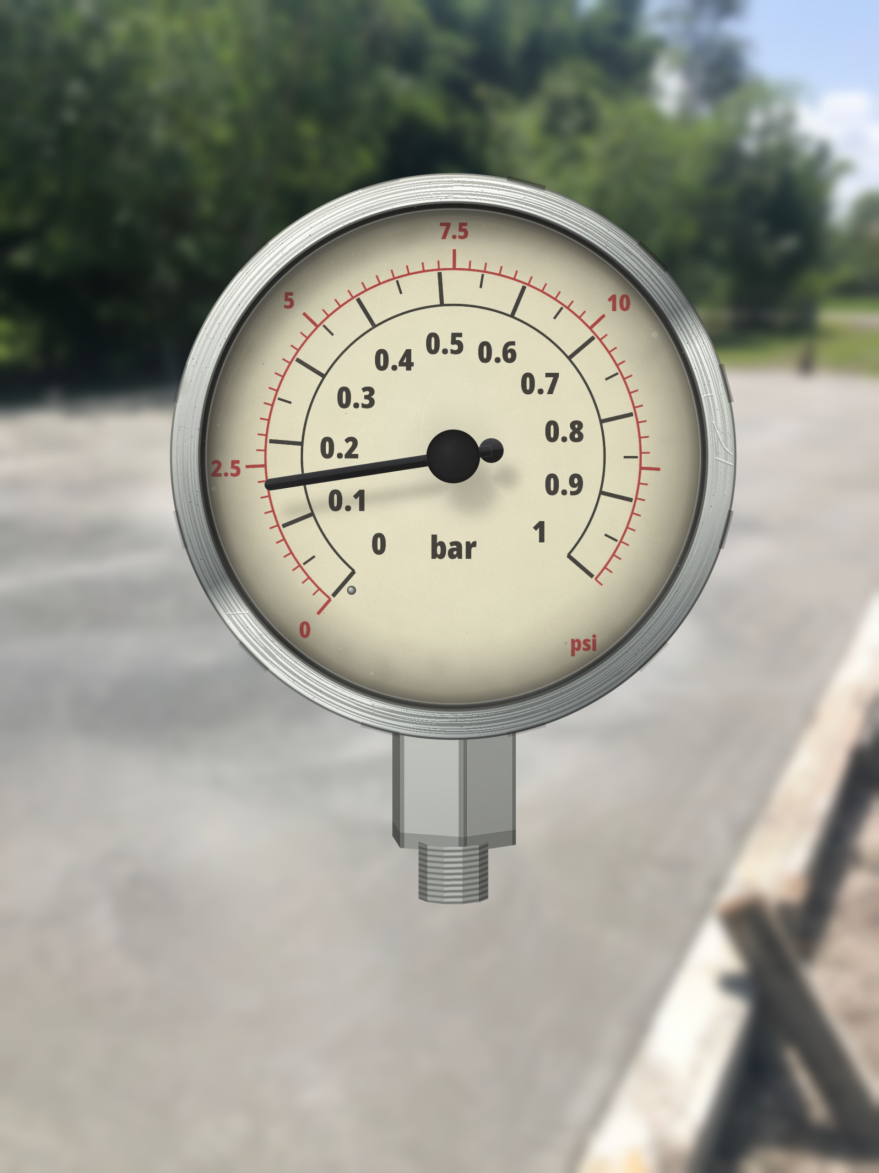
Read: 0.15bar
